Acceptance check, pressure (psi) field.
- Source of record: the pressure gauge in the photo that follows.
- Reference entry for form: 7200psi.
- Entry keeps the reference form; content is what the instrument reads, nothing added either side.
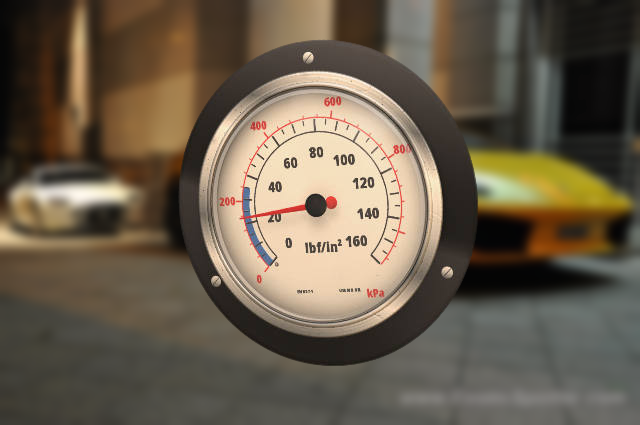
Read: 22.5psi
